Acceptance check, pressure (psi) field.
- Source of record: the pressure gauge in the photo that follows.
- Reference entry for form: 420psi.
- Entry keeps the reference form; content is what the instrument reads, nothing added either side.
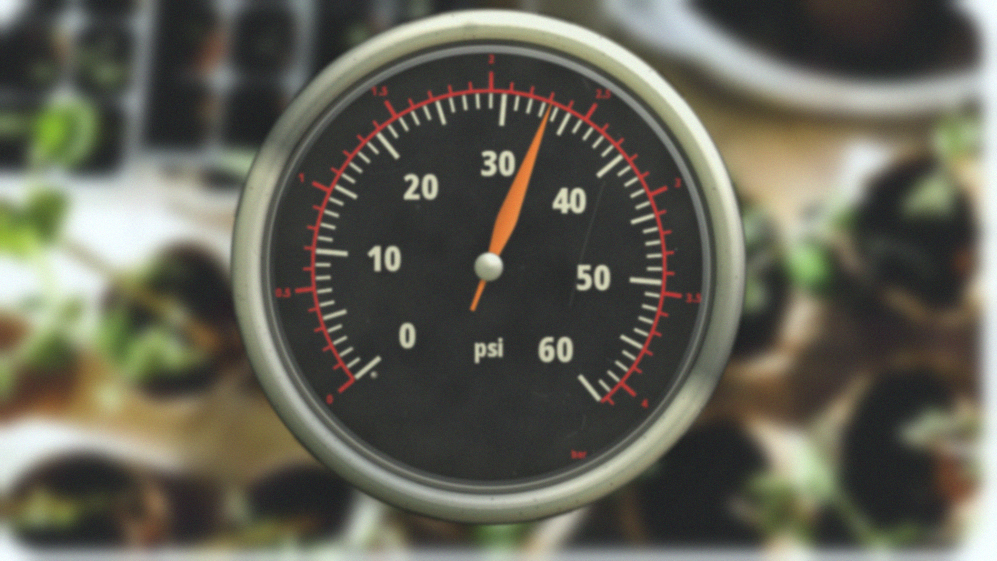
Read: 33.5psi
